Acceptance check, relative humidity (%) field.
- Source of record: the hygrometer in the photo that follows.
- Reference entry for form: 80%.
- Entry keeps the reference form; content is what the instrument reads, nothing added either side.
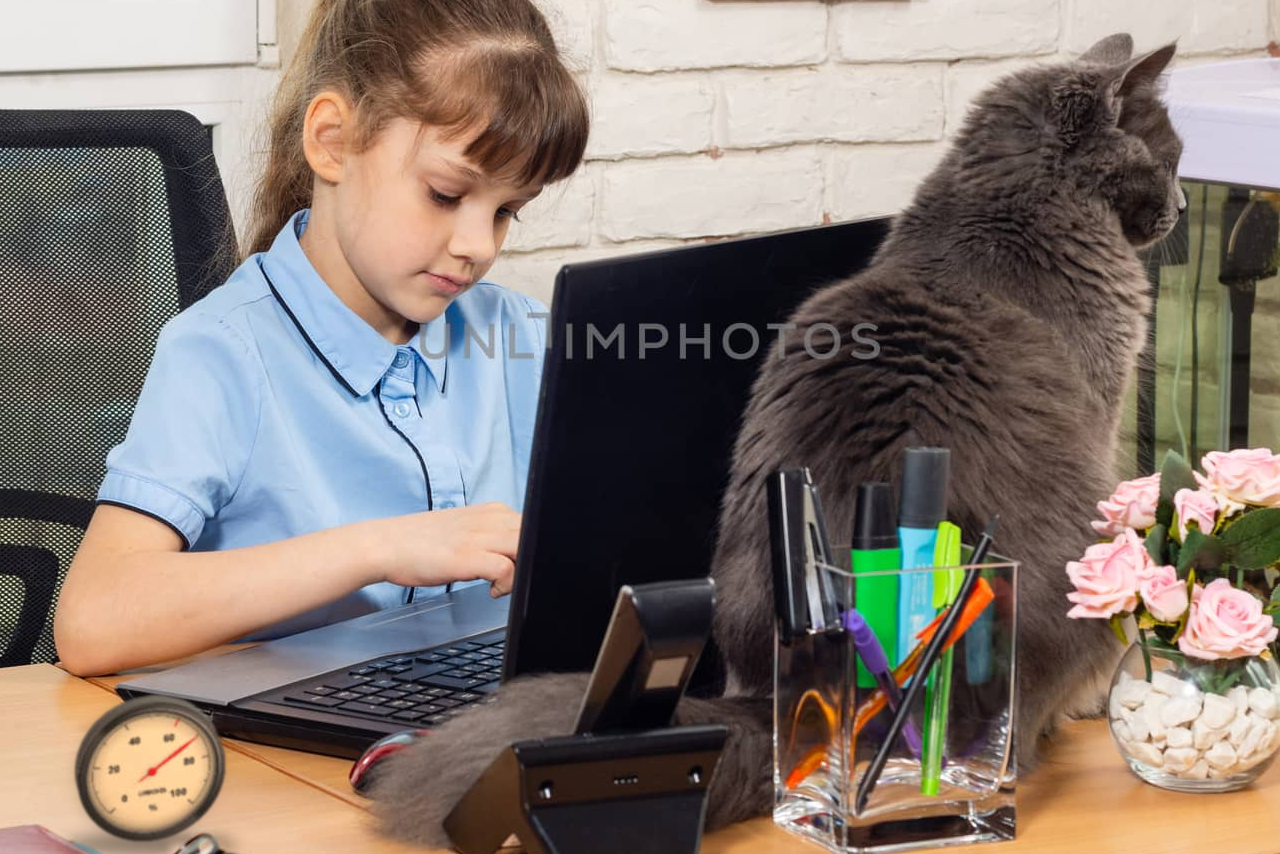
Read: 70%
